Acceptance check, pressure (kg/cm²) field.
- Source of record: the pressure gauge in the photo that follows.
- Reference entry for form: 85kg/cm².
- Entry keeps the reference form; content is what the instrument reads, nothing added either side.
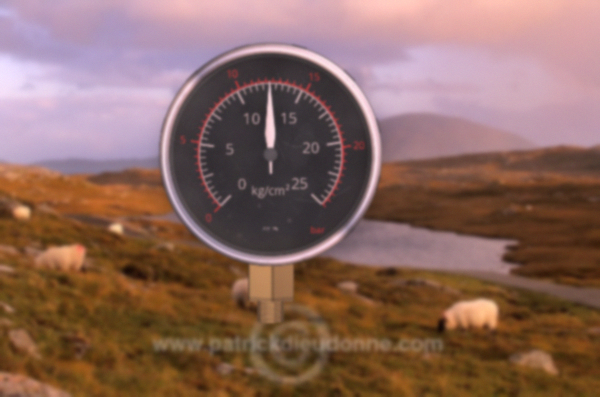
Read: 12.5kg/cm²
